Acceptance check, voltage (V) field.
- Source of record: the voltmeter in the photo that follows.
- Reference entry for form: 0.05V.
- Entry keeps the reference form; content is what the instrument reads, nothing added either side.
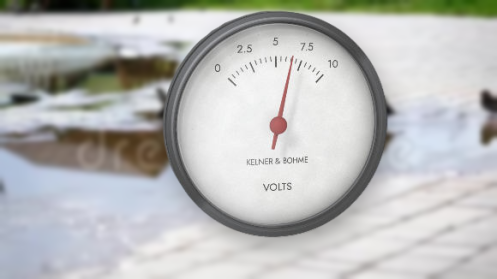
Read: 6.5V
